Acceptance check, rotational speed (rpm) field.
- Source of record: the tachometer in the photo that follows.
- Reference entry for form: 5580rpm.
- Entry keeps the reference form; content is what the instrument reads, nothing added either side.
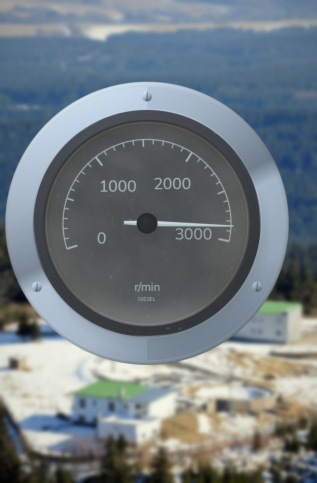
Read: 2850rpm
